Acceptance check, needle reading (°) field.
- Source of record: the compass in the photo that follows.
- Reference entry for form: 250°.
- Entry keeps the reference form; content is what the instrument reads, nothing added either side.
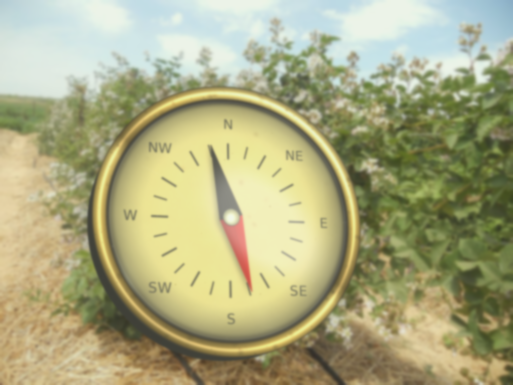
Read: 165°
